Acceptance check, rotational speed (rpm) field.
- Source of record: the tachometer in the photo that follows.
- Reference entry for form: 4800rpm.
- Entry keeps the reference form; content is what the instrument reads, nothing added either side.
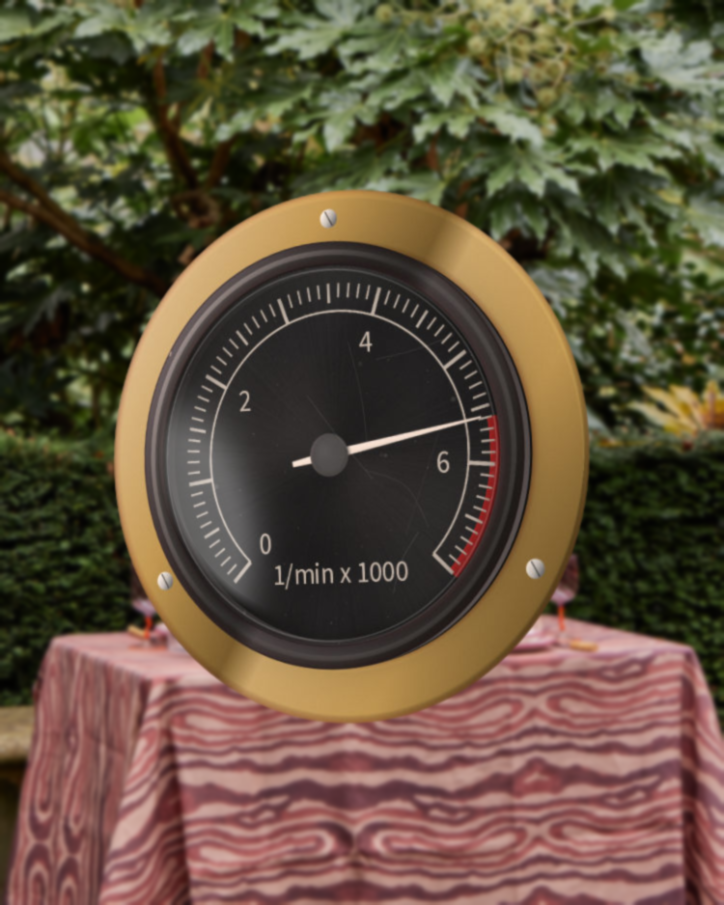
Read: 5600rpm
